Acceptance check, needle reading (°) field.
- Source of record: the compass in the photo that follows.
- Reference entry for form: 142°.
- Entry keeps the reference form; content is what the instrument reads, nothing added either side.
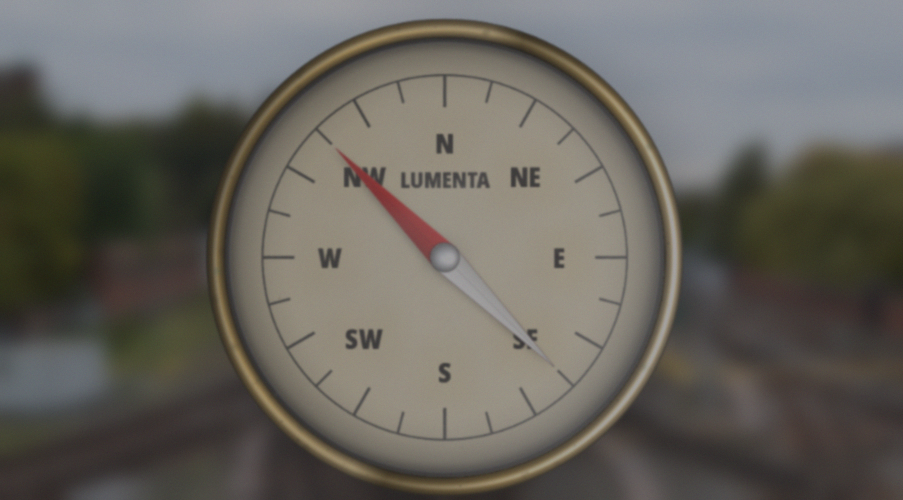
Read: 315°
